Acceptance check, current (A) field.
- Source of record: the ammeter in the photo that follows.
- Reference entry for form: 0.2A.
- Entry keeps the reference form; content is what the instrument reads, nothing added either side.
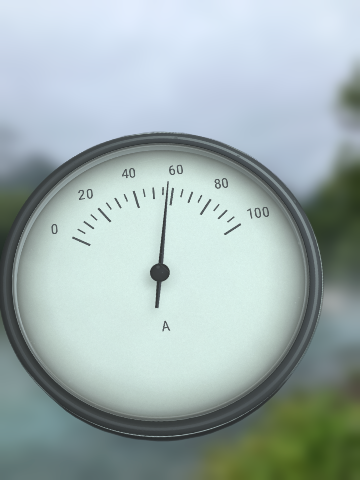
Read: 57.5A
